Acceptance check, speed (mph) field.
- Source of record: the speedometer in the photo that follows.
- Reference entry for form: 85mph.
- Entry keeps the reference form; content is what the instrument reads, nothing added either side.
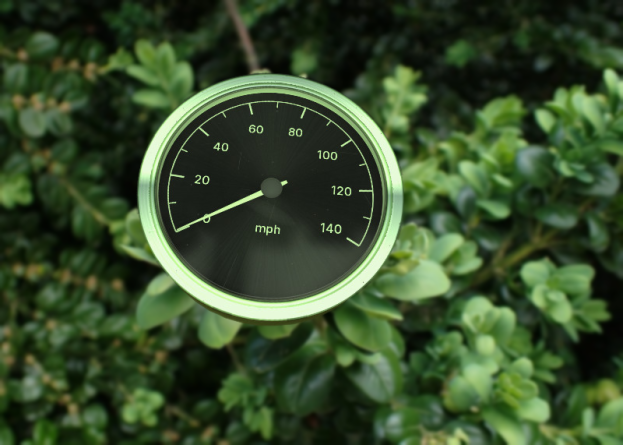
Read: 0mph
